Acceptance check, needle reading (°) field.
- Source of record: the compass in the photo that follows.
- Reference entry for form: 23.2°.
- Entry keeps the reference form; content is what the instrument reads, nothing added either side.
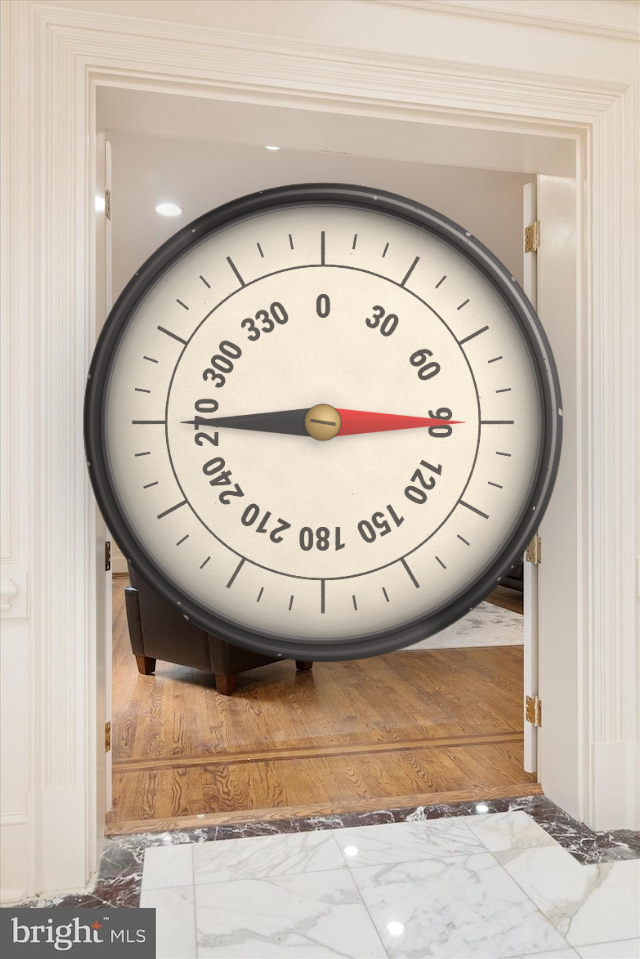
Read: 90°
